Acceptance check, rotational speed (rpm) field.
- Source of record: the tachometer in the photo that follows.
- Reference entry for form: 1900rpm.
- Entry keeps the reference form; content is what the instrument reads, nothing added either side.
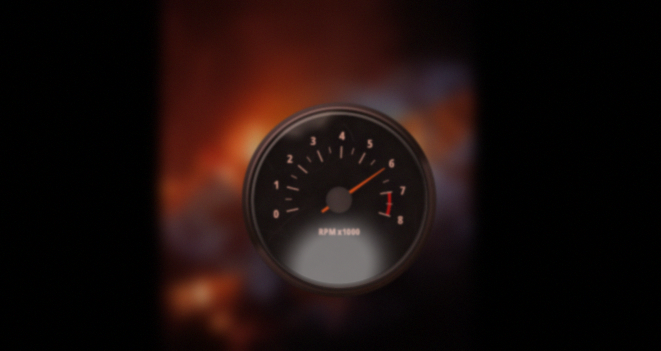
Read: 6000rpm
